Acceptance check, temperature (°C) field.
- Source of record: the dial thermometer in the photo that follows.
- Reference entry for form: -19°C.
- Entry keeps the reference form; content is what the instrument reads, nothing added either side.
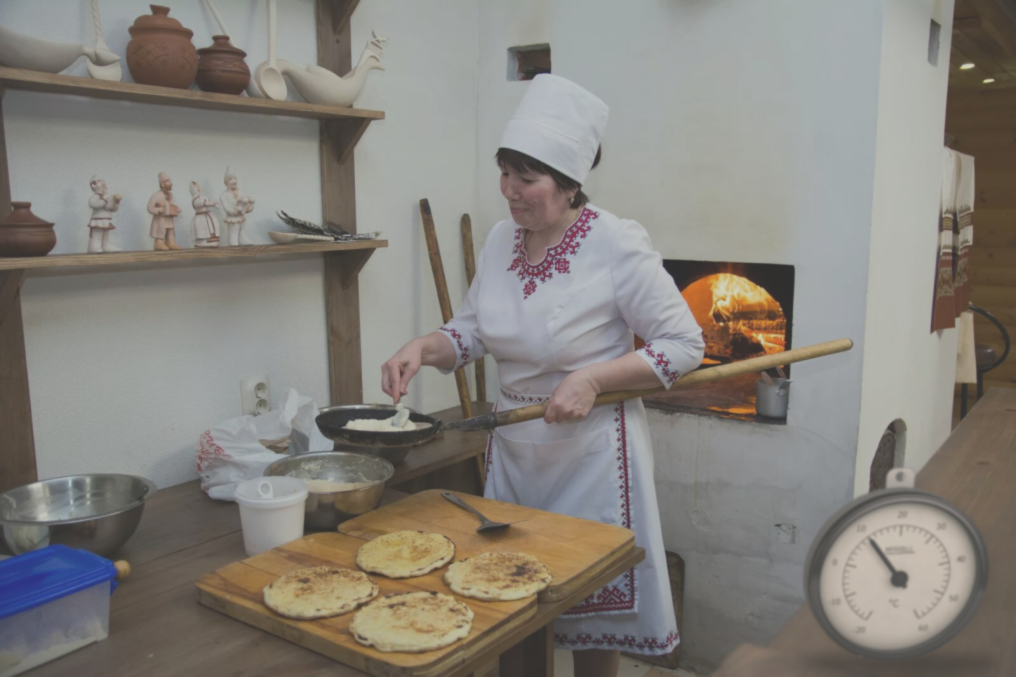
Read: 10°C
